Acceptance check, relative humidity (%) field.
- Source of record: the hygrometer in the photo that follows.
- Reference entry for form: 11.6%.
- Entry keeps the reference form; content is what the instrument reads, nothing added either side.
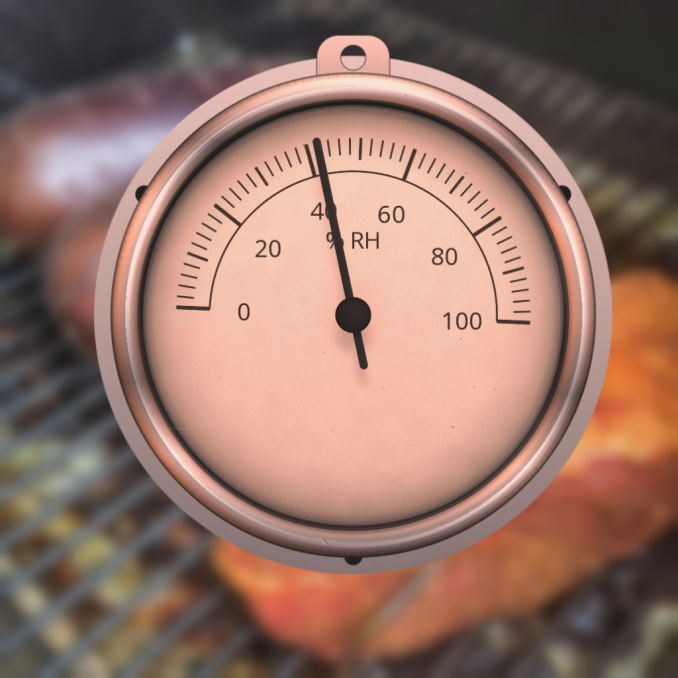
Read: 42%
